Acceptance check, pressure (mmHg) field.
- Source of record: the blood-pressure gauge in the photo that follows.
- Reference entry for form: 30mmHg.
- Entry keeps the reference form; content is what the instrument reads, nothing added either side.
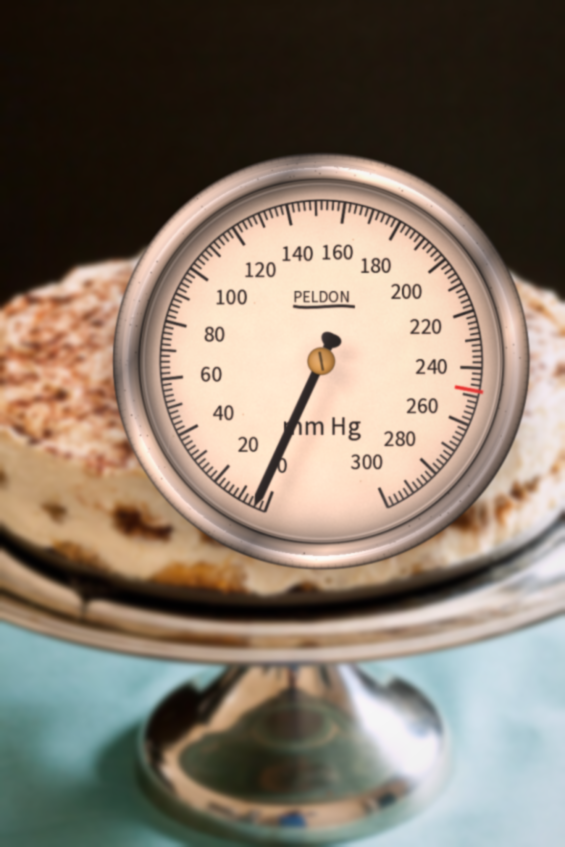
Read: 4mmHg
